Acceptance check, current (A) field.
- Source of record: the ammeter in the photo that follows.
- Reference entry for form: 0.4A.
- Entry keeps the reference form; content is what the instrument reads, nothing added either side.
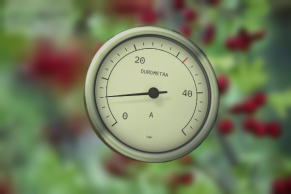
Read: 6A
